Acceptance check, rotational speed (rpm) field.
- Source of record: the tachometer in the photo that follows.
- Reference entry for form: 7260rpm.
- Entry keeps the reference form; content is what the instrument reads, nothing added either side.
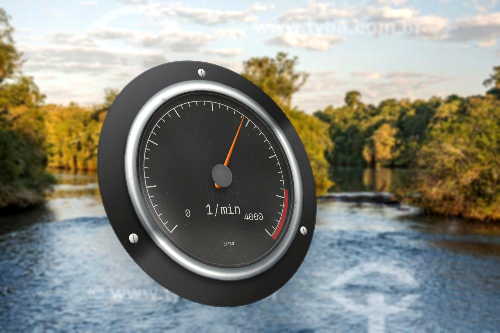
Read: 2400rpm
